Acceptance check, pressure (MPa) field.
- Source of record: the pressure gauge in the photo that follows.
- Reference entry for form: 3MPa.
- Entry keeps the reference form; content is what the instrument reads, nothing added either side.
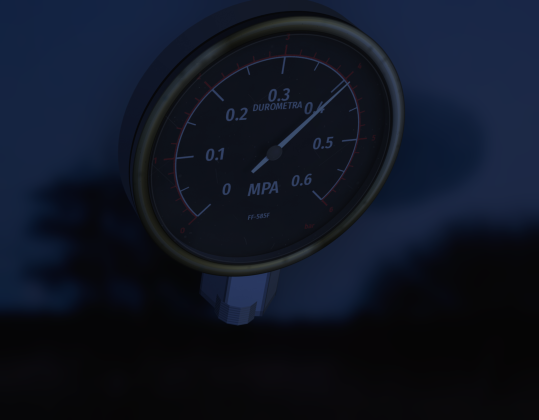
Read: 0.4MPa
